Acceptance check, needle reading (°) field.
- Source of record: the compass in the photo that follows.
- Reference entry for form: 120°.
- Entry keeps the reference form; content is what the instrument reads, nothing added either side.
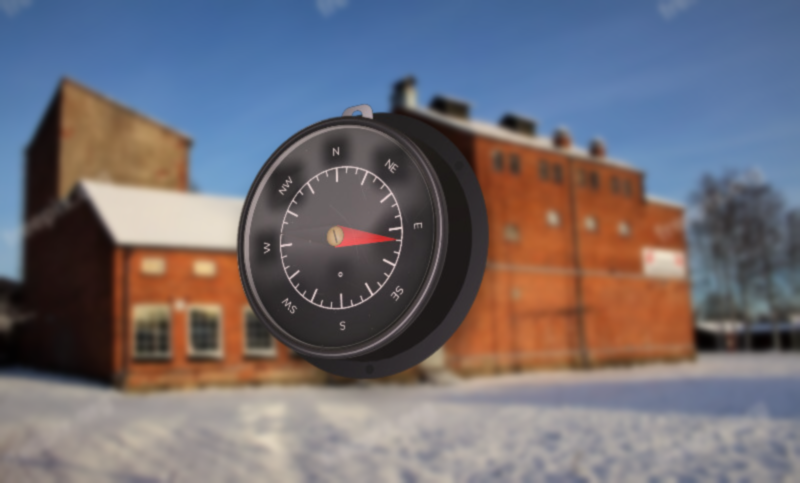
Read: 100°
